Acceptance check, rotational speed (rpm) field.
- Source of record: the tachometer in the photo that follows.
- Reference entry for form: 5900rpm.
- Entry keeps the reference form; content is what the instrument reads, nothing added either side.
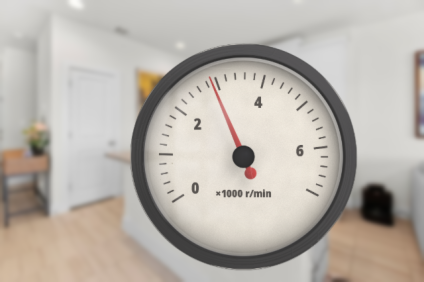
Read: 2900rpm
